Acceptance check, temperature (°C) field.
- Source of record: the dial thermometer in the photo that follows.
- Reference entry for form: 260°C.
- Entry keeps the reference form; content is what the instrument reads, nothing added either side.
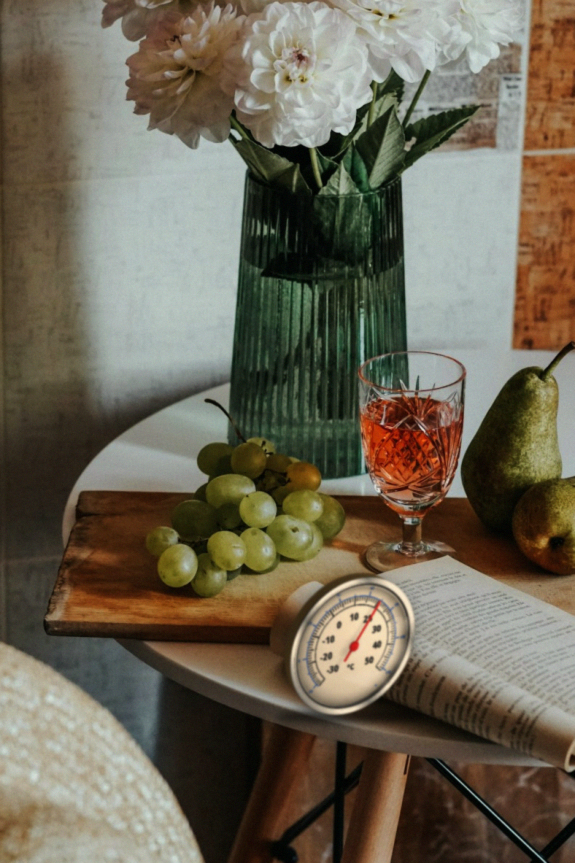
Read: 20°C
